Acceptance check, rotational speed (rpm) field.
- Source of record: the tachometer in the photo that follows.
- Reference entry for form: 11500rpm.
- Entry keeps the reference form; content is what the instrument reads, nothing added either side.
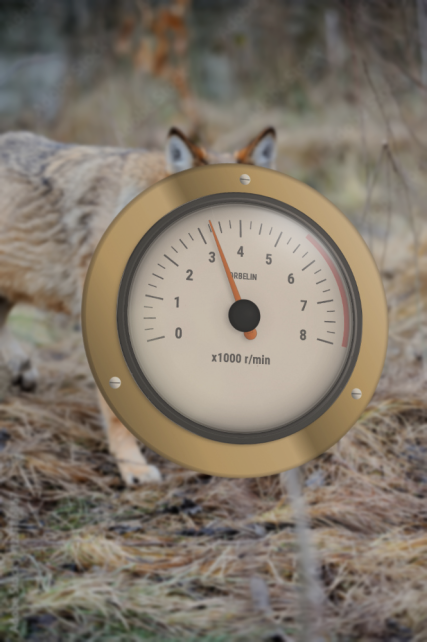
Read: 3250rpm
